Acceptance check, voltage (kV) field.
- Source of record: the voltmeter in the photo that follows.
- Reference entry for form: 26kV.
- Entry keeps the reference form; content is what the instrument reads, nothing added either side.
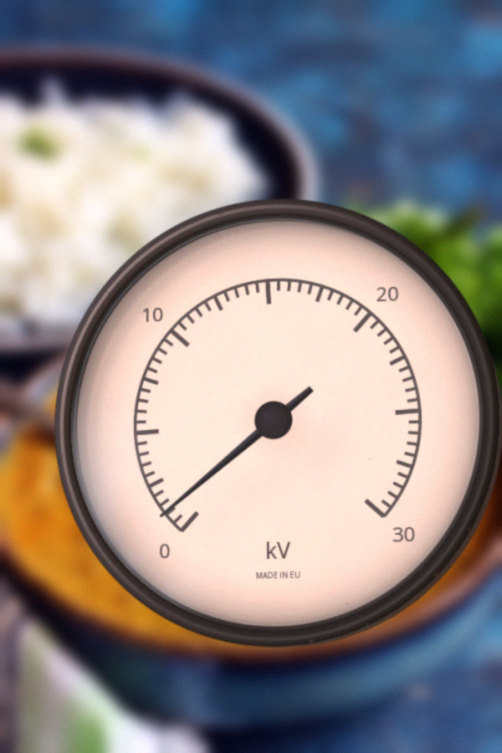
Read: 1kV
